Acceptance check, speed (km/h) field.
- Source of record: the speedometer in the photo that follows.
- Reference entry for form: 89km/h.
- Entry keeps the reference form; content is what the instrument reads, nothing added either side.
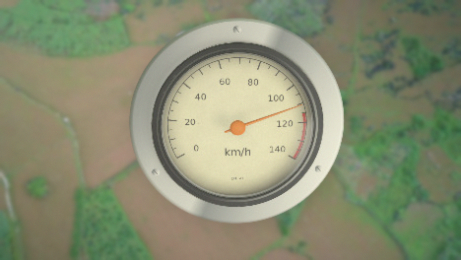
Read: 110km/h
